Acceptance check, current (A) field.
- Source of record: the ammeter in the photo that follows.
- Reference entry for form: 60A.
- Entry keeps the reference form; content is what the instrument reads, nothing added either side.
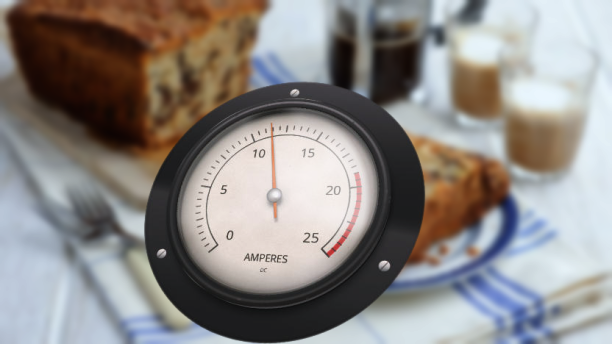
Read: 11.5A
